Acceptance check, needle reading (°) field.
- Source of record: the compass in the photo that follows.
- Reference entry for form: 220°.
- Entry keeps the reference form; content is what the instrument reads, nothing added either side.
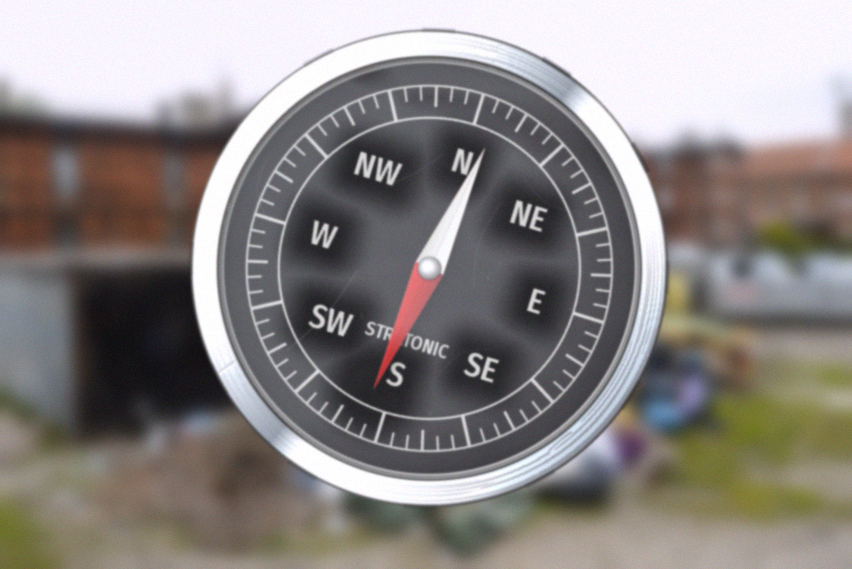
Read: 187.5°
